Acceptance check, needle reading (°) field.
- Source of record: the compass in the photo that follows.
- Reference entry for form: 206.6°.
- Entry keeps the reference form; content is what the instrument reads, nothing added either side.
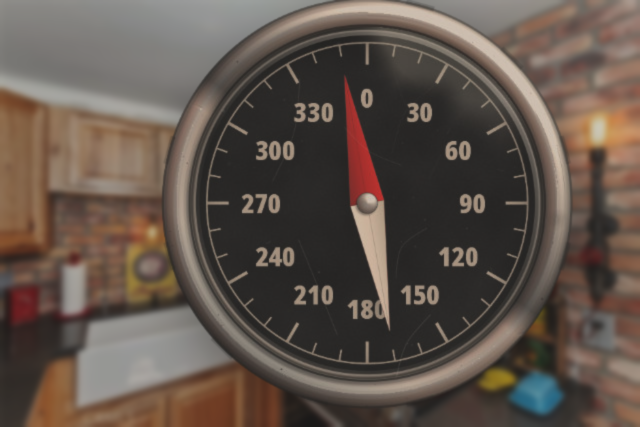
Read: 350°
